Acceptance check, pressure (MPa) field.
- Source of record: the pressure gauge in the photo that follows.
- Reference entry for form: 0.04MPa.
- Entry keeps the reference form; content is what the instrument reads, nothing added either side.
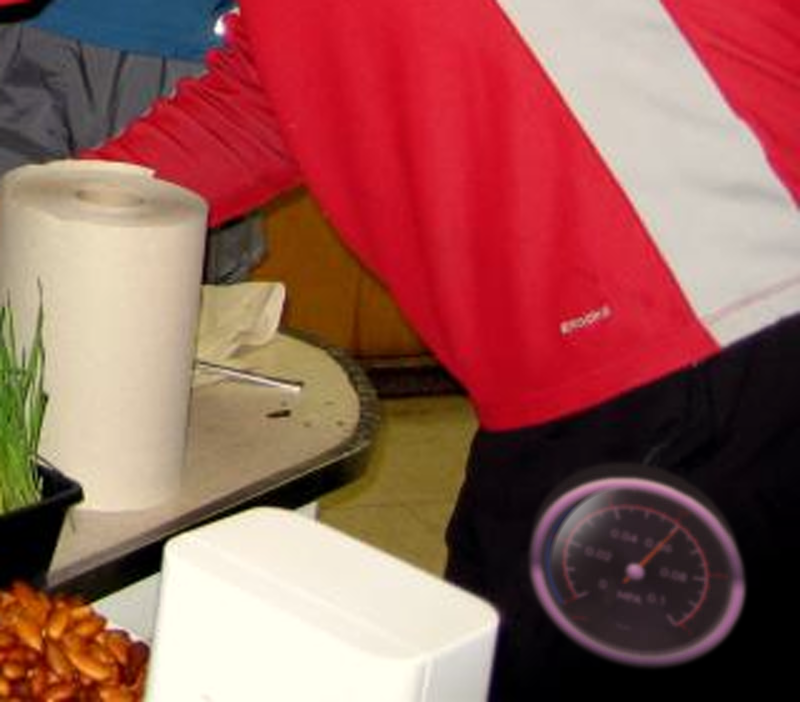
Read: 0.06MPa
